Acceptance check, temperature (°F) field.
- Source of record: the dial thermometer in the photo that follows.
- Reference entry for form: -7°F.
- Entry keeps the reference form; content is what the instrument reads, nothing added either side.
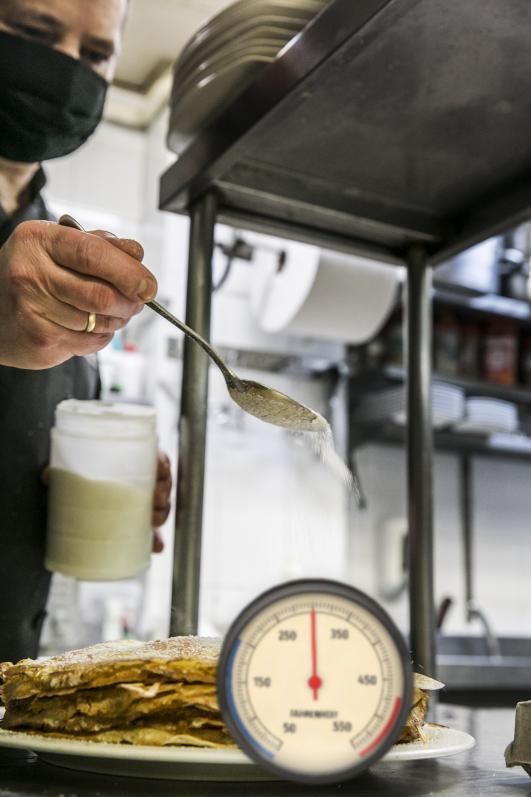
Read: 300°F
